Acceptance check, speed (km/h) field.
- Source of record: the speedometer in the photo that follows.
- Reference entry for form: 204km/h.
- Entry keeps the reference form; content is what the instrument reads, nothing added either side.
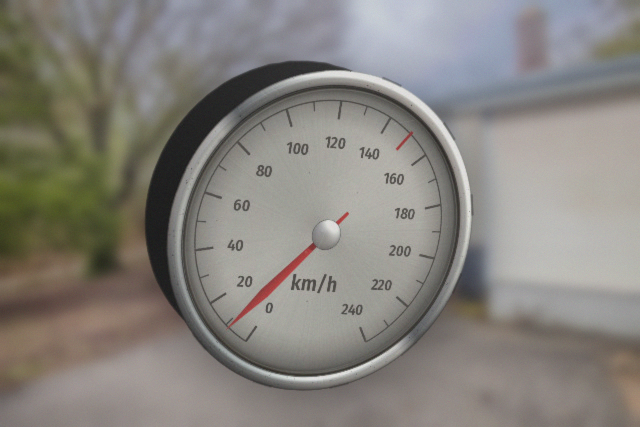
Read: 10km/h
